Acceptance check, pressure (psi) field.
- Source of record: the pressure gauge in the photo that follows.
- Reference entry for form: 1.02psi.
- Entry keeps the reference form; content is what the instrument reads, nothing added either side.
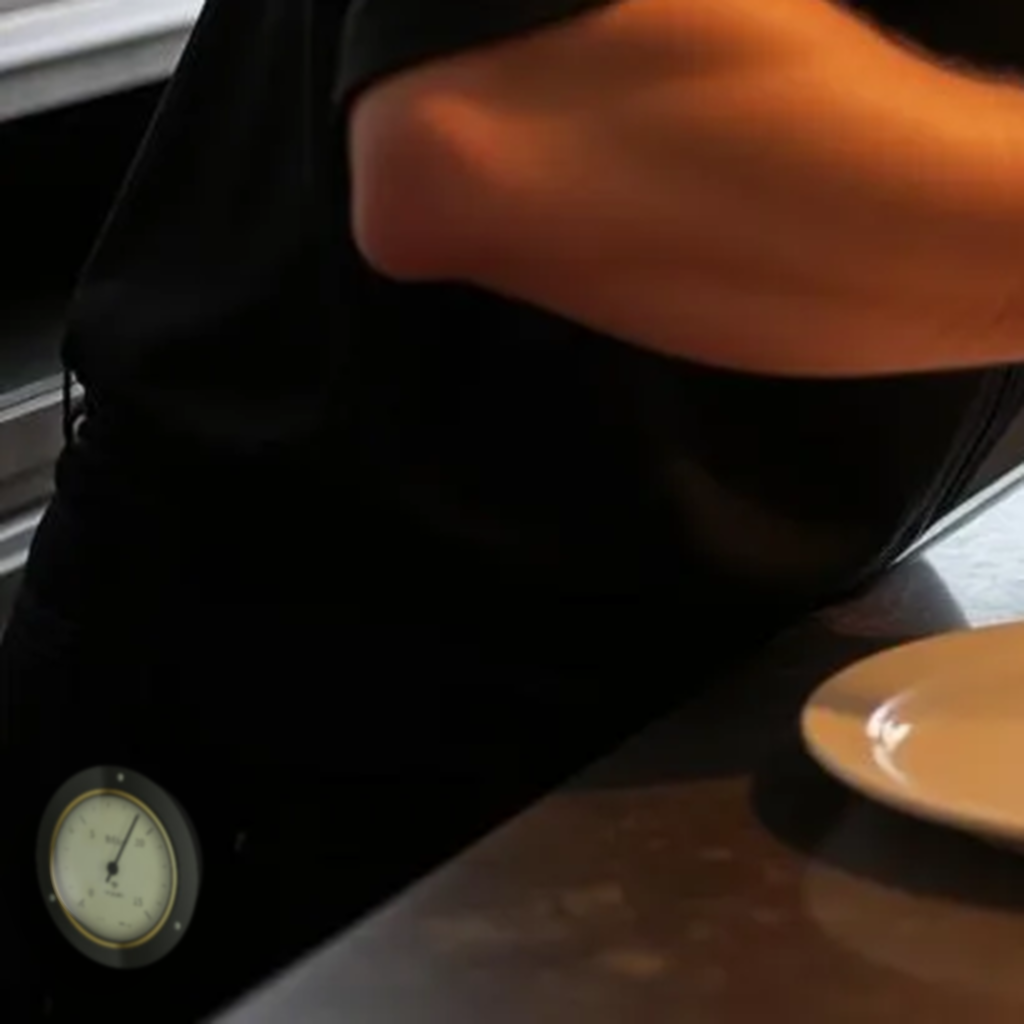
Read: 9psi
